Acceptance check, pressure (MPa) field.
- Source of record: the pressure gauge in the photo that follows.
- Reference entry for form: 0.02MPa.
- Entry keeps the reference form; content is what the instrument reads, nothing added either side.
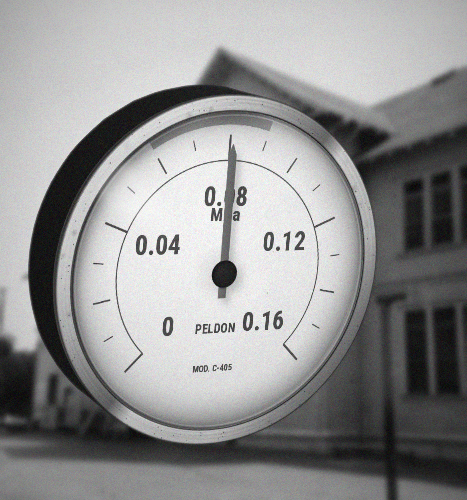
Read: 0.08MPa
